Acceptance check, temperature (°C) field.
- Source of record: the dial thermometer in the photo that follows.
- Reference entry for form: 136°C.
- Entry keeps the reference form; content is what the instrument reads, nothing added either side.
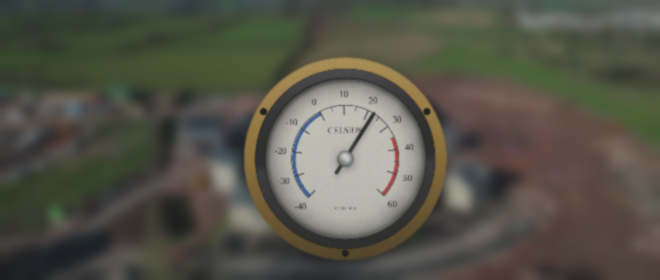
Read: 22.5°C
